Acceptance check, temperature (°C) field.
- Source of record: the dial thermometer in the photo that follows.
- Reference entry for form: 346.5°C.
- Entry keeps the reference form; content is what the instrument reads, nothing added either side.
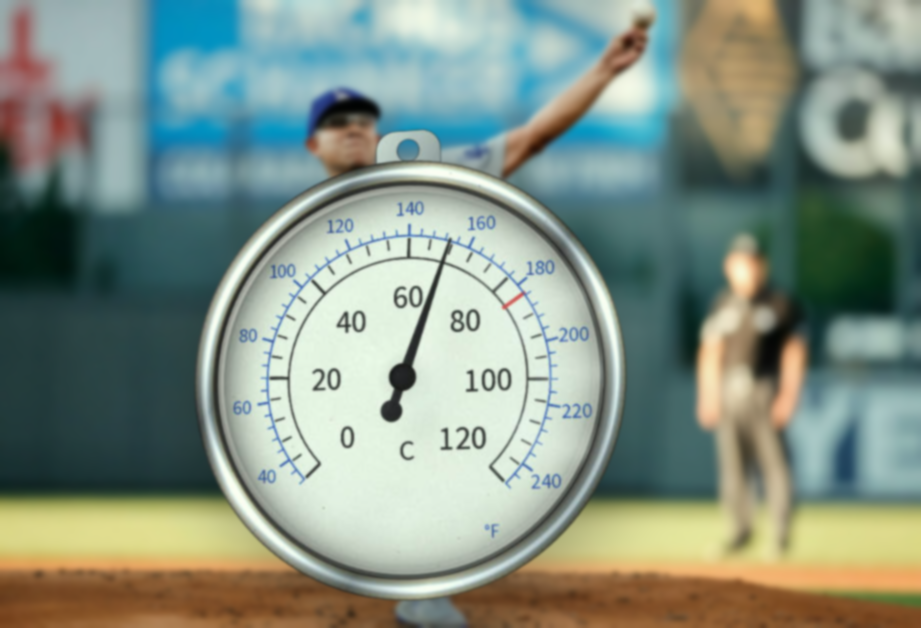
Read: 68°C
